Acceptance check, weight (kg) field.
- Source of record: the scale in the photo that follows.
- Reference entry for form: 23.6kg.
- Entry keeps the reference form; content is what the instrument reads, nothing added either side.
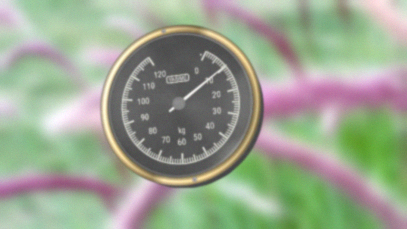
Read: 10kg
